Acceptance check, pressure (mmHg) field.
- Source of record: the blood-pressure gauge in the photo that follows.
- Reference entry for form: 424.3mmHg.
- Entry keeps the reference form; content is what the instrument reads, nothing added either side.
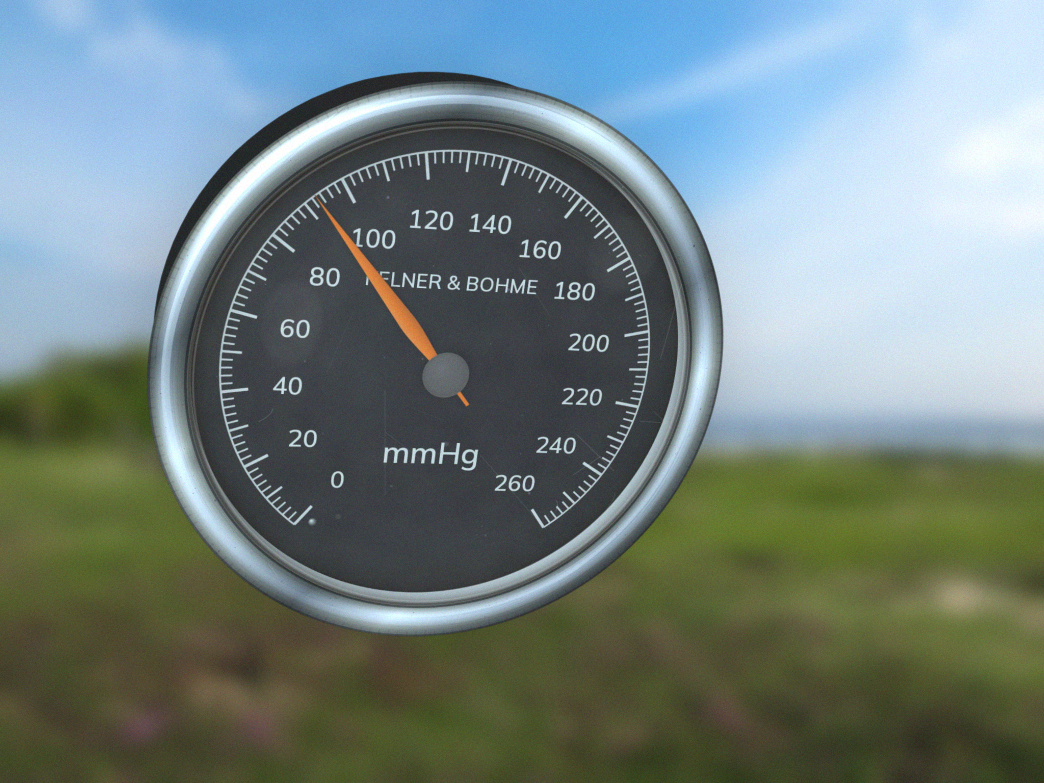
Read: 93mmHg
